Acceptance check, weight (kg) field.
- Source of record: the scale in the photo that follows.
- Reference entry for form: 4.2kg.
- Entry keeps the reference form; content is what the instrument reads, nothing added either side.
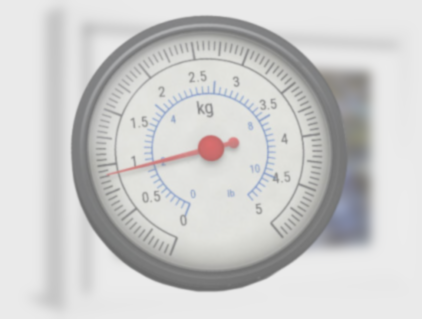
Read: 0.9kg
